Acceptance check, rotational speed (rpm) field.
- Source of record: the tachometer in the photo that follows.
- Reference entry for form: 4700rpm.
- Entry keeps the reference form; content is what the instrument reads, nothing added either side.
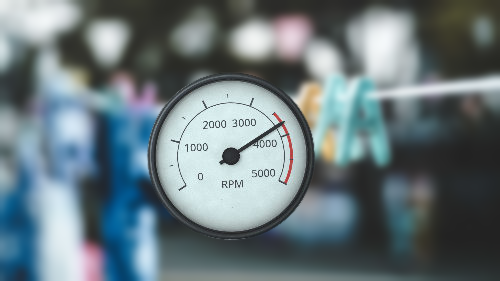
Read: 3750rpm
